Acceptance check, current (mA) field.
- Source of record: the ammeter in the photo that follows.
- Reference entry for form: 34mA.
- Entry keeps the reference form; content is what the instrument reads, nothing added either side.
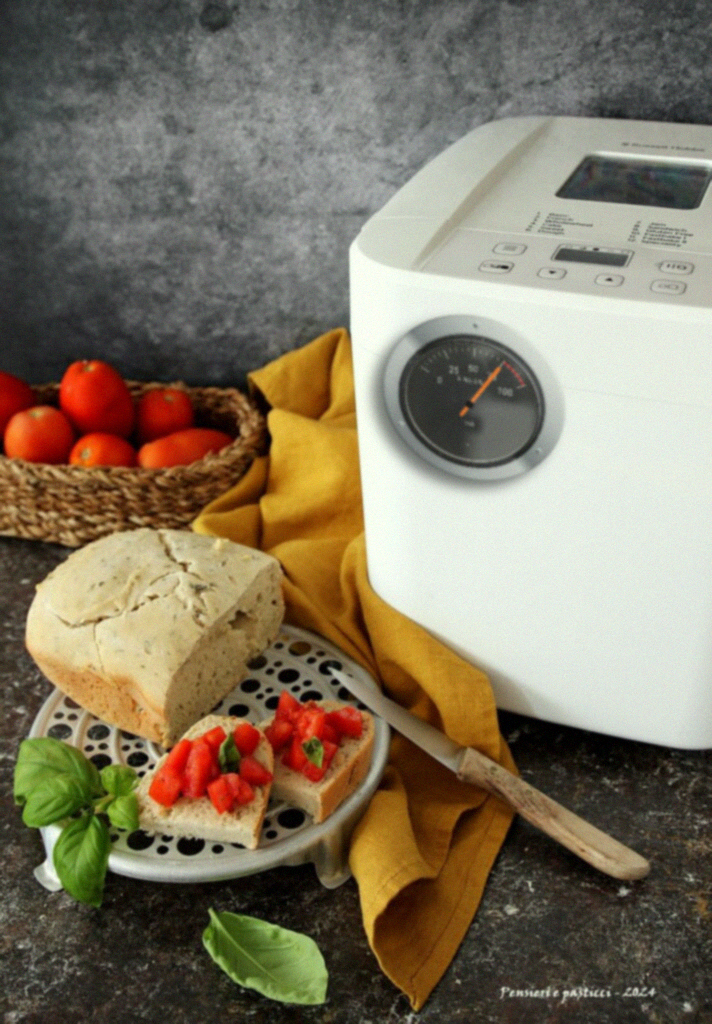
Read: 75mA
